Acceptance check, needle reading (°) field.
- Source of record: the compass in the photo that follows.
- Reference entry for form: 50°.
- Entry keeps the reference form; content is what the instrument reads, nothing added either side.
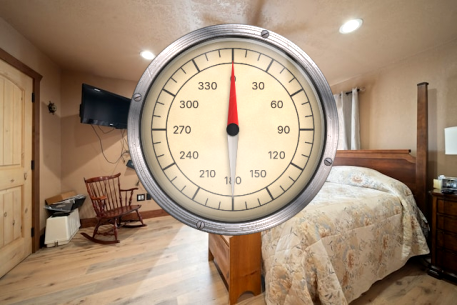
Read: 0°
